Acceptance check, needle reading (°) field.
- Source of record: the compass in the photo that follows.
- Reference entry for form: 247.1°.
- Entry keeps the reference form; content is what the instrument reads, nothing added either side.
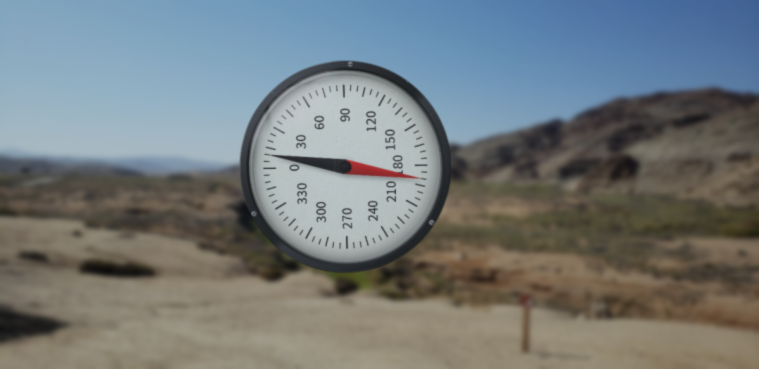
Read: 190°
